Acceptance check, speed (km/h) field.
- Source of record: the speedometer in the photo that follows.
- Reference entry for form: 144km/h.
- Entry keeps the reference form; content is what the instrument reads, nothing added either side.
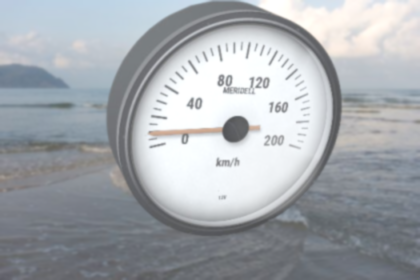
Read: 10km/h
